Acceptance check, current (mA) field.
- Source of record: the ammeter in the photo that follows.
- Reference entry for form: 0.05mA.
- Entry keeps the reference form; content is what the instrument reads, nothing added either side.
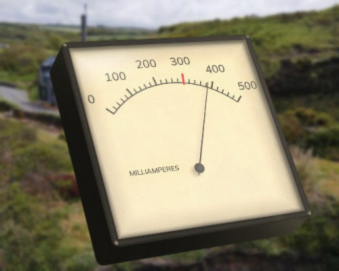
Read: 380mA
